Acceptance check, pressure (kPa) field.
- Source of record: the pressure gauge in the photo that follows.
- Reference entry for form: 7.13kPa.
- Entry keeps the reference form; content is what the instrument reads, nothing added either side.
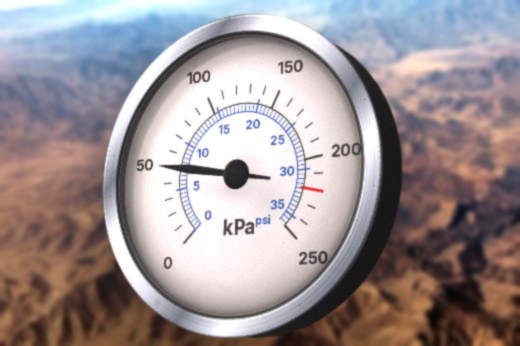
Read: 50kPa
